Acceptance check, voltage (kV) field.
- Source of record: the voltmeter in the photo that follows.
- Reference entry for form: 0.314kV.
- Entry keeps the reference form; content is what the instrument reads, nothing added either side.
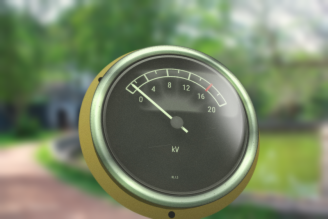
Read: 1kV
